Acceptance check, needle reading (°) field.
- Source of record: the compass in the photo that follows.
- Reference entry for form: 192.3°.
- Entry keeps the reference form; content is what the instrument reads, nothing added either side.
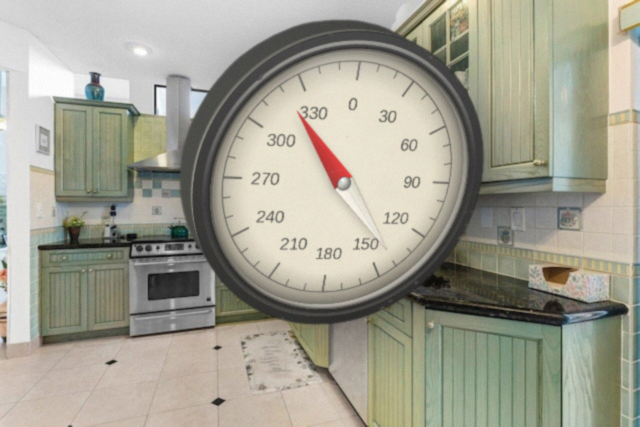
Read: 320°
